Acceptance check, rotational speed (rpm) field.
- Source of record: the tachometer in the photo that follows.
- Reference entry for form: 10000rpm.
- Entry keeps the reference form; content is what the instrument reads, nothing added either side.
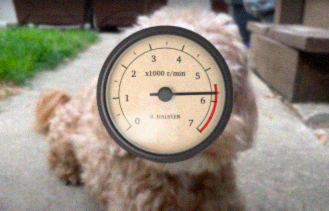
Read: 5750rpm
